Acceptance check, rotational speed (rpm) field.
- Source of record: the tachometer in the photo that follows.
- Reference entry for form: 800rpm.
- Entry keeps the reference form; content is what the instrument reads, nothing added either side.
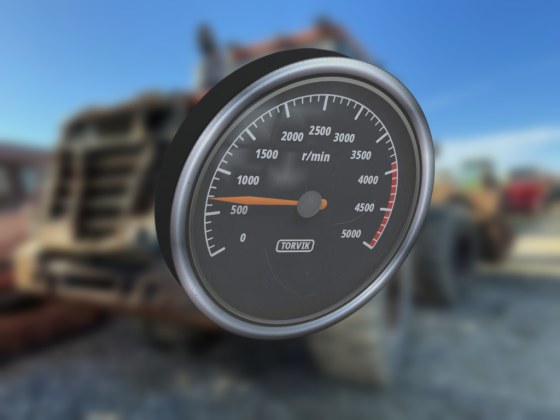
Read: 700rpm
